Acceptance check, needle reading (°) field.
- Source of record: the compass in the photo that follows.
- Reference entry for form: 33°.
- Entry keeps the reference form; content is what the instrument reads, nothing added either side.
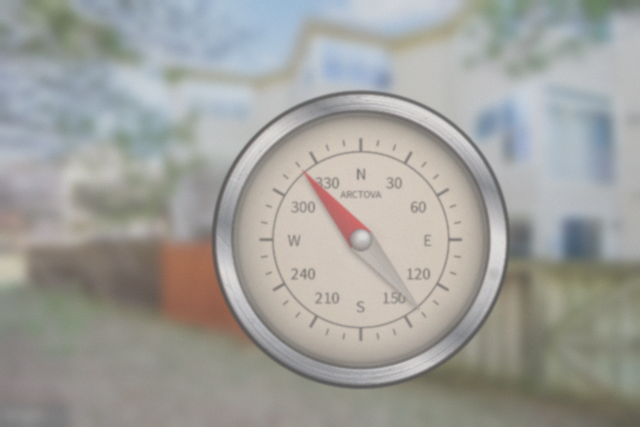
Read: 320°
